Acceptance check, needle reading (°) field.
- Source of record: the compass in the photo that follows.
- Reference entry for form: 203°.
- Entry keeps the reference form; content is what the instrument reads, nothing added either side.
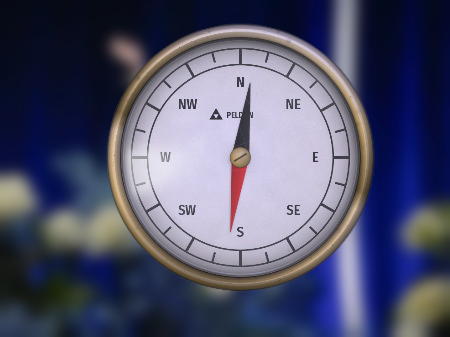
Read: 187.5°
